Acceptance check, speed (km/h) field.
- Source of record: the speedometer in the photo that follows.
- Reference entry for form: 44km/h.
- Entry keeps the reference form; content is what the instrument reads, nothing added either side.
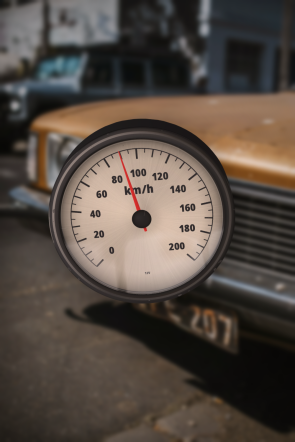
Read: 90km/h
